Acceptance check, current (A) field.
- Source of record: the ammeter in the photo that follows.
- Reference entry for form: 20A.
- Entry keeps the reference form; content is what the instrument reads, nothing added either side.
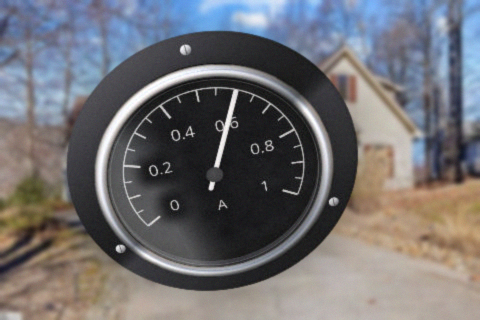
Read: 0.6A
